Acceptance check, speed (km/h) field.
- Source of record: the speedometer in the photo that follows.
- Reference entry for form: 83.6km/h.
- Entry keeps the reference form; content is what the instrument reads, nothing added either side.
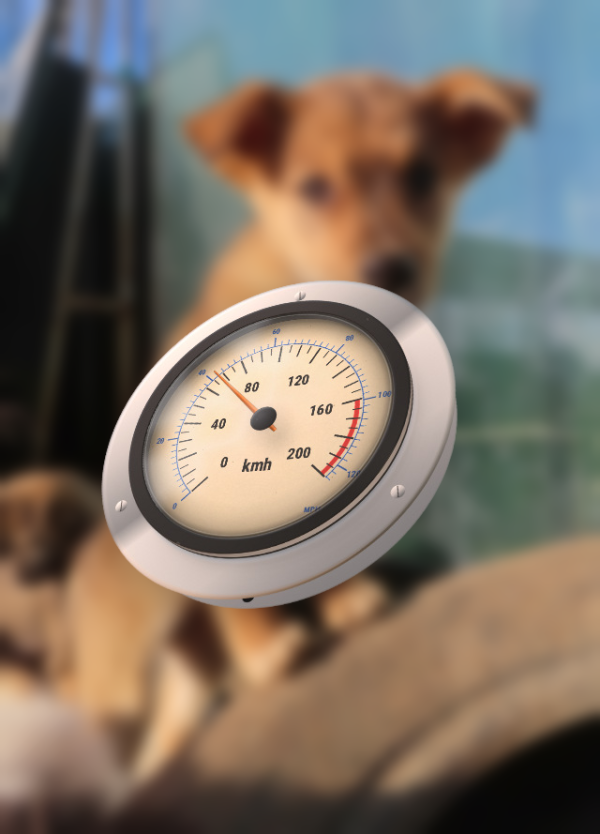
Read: 67.5km/h
